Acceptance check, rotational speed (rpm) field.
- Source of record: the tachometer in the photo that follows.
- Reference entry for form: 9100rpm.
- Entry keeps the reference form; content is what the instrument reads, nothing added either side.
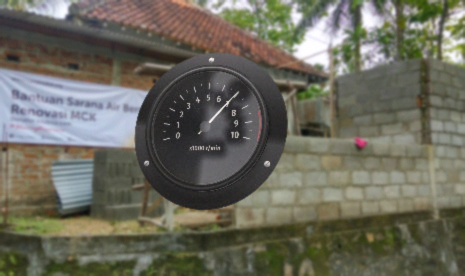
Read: 7000rpm
